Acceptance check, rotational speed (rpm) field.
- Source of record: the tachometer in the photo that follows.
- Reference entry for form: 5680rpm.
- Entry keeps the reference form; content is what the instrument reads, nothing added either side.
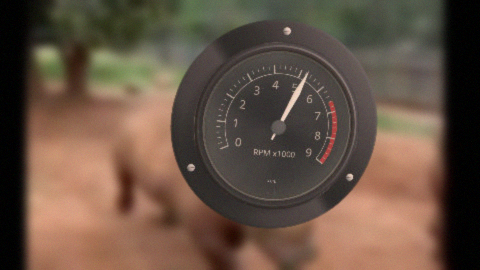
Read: 5200rpm
